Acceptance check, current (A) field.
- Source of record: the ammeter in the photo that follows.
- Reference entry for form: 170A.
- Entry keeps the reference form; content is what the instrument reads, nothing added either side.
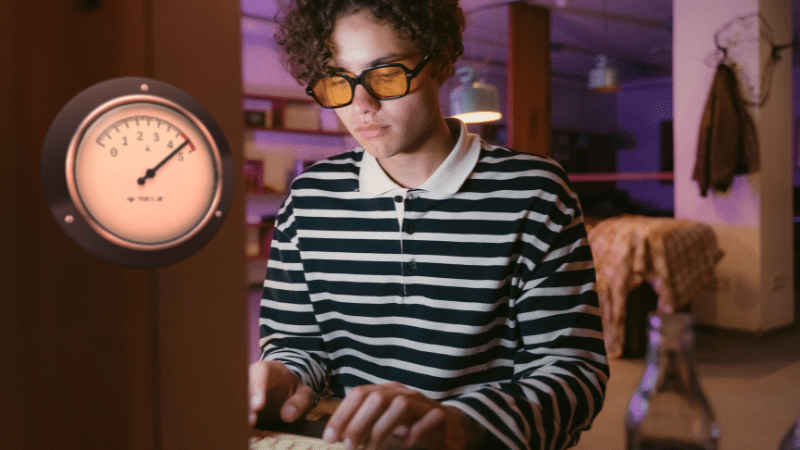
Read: 4.5A
